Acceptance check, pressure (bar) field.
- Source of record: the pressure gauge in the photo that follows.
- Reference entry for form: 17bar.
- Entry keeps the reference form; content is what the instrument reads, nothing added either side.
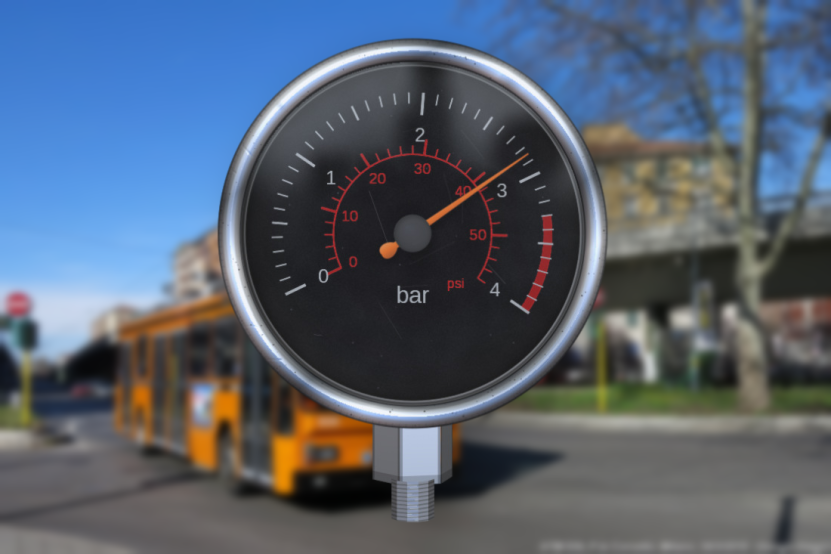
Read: 2.85bar
